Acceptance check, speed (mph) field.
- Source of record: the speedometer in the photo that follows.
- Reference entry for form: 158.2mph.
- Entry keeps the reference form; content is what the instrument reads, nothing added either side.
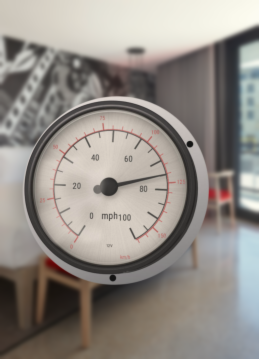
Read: 75mph
